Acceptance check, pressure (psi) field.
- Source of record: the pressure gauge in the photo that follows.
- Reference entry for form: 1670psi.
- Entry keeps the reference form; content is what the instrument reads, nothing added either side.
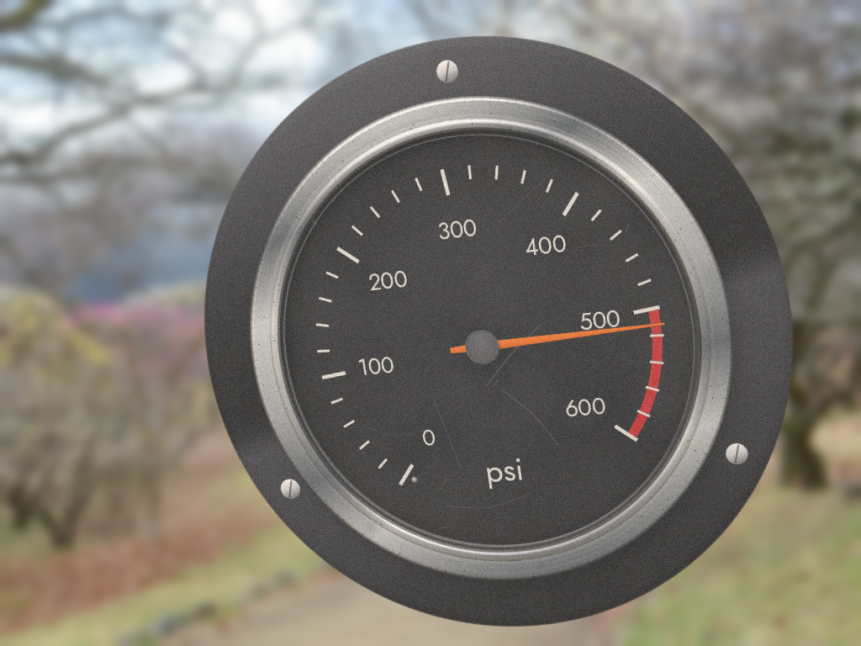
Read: 510psi
